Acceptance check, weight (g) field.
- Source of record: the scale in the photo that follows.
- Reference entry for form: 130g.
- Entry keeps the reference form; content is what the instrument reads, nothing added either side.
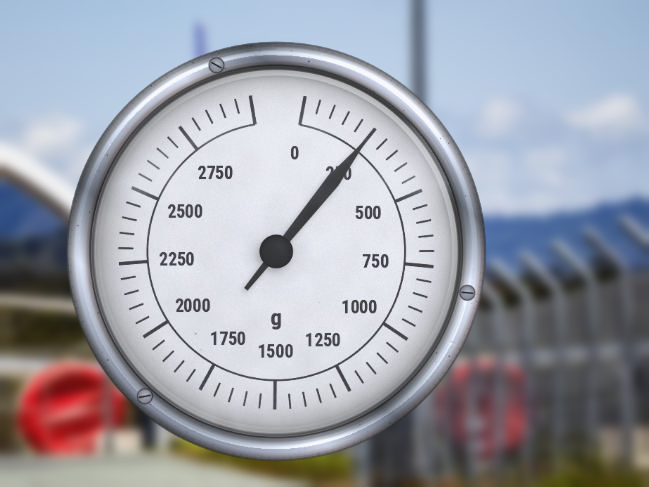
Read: 250g
